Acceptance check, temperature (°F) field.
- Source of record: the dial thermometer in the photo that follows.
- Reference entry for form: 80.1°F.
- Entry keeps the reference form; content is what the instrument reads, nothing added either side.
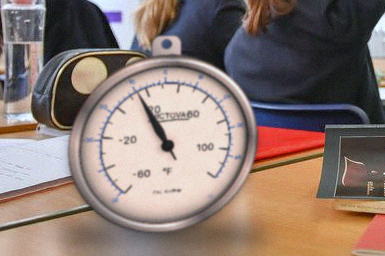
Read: 15°F
